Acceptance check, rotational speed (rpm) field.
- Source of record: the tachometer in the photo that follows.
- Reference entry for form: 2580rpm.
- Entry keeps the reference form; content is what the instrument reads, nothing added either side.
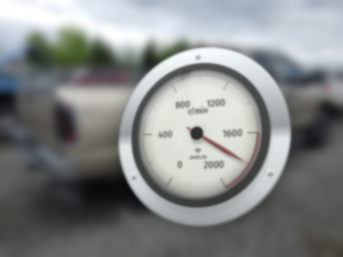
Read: 1800rpm
